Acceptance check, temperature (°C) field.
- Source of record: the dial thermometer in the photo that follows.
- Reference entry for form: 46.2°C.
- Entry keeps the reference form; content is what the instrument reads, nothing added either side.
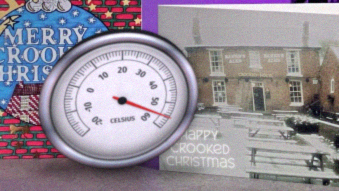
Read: 55°C
